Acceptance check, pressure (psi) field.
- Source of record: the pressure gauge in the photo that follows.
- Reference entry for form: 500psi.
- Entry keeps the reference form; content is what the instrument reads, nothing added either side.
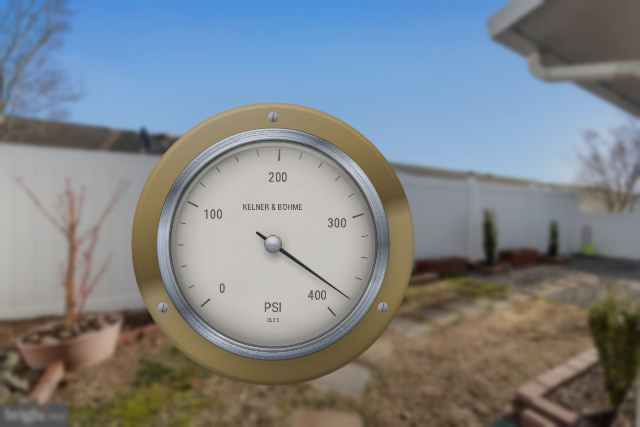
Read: 380psi
